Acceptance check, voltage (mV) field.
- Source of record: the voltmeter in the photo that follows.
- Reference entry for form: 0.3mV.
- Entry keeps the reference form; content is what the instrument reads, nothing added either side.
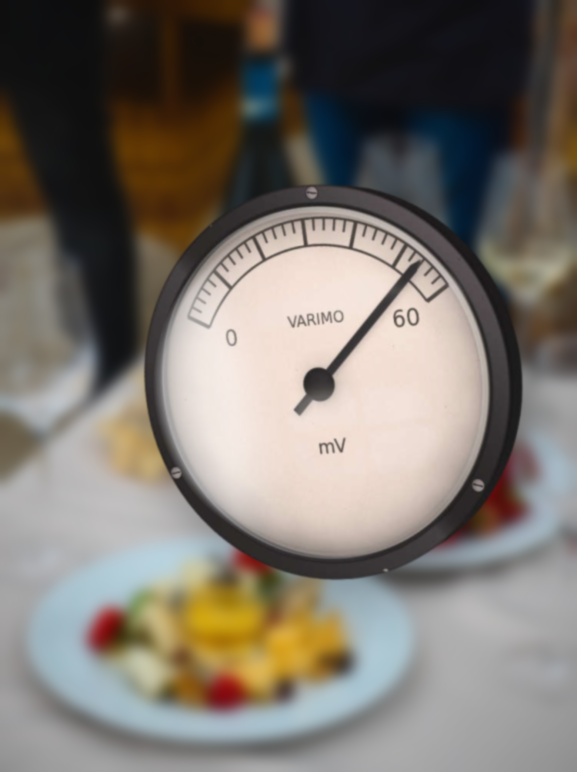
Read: 54mV
